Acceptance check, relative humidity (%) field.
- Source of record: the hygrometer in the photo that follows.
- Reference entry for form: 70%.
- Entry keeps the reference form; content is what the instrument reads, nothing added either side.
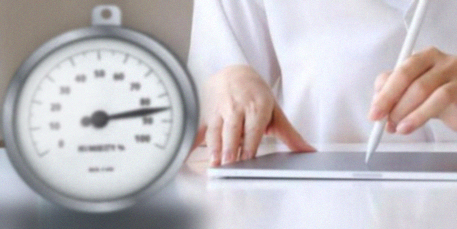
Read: 85%
